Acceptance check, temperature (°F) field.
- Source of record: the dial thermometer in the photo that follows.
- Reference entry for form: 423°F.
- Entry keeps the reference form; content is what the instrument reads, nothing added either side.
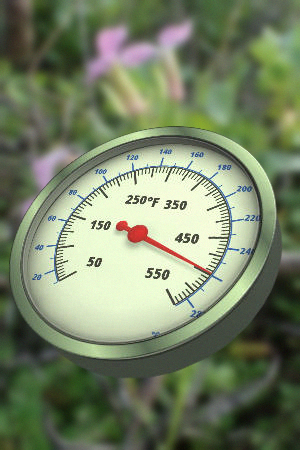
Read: 500°F
